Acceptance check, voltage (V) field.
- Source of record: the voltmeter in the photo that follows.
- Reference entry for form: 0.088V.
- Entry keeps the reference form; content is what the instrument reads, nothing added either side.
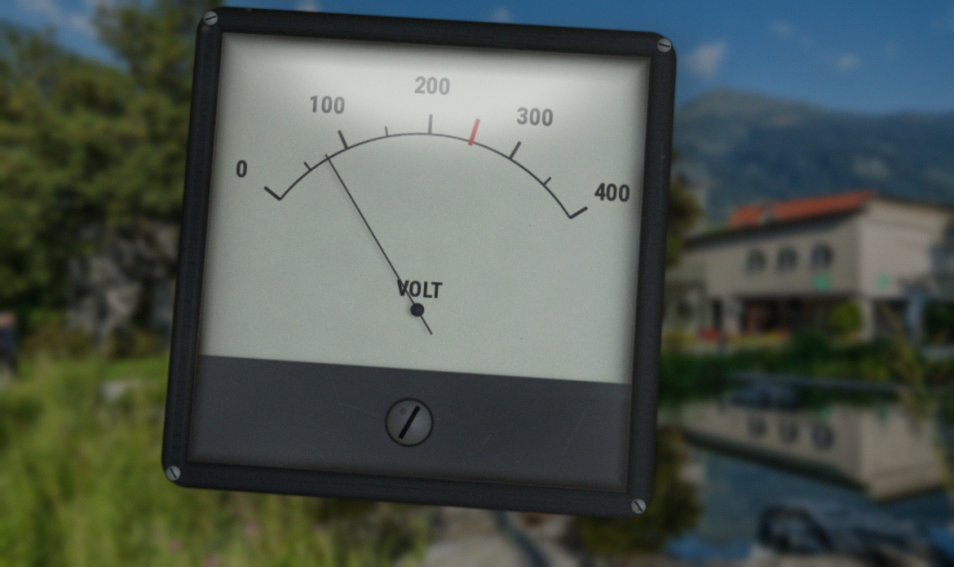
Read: 75V
